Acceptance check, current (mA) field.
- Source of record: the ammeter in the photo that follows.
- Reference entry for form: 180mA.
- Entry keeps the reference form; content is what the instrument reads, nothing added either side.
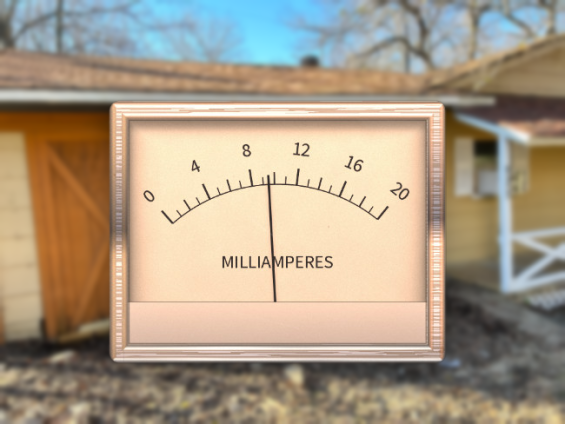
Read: 9.5mA
